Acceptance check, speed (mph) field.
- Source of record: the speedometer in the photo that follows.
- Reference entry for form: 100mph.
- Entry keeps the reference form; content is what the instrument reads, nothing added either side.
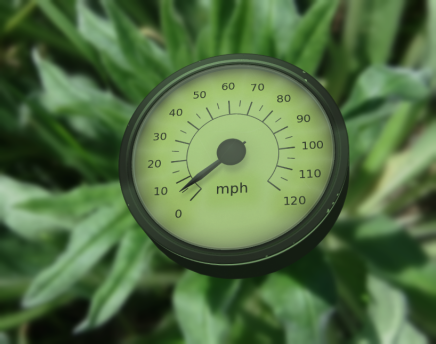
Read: 5mph
